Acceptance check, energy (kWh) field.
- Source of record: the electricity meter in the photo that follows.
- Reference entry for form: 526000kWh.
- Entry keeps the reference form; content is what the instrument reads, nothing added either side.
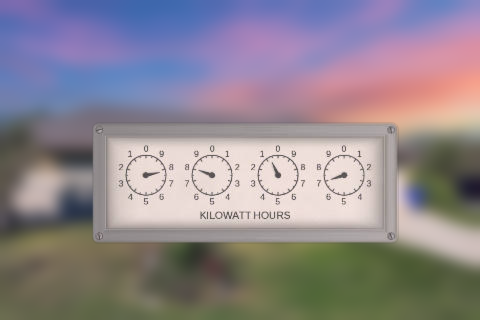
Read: 7807kWh
